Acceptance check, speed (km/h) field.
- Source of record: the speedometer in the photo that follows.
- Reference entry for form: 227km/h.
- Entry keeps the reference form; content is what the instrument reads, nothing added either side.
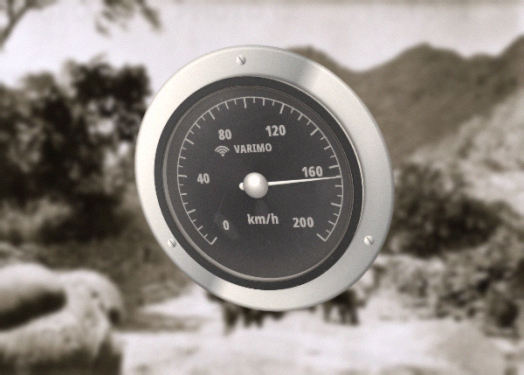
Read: 165km/h
